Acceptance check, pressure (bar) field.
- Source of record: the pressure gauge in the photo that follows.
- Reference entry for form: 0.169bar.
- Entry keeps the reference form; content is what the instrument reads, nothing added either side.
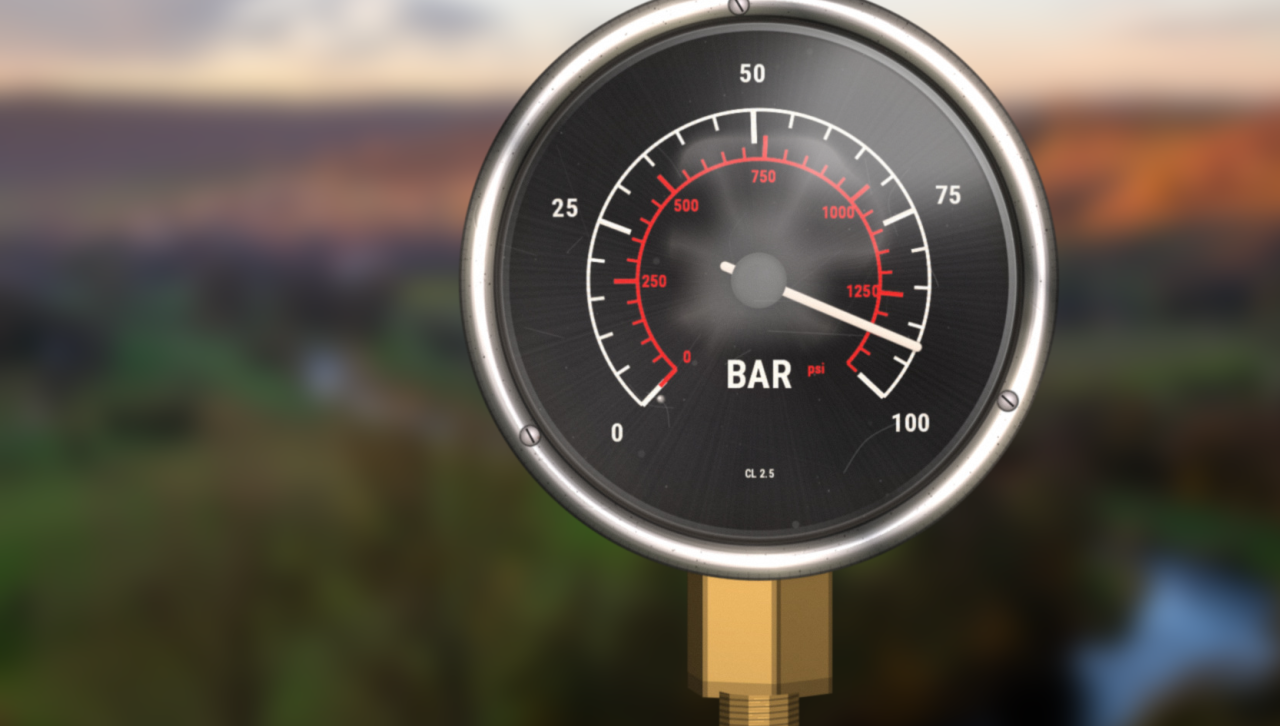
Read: 92.5bar
